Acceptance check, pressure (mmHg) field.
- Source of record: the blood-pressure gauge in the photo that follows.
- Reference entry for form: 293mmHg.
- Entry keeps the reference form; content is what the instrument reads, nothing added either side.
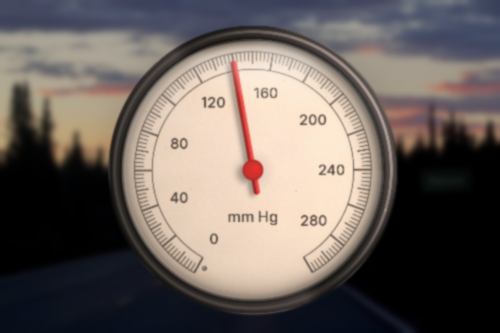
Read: 140mmHg
